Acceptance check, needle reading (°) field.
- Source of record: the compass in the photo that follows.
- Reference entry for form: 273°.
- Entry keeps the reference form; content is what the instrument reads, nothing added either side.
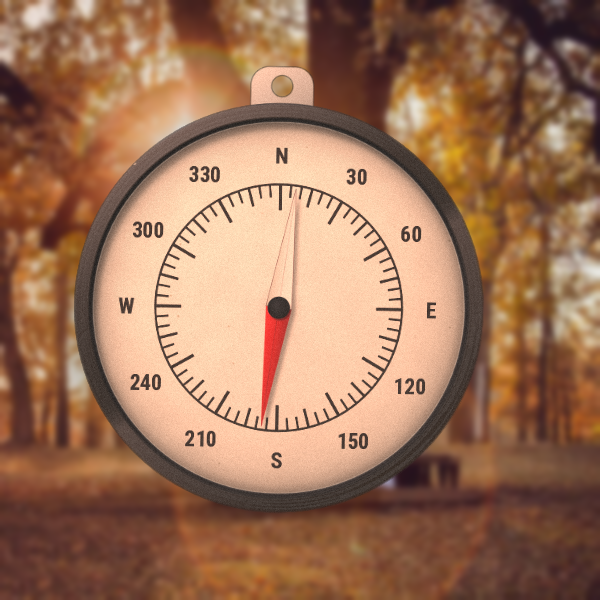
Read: 187.5°
